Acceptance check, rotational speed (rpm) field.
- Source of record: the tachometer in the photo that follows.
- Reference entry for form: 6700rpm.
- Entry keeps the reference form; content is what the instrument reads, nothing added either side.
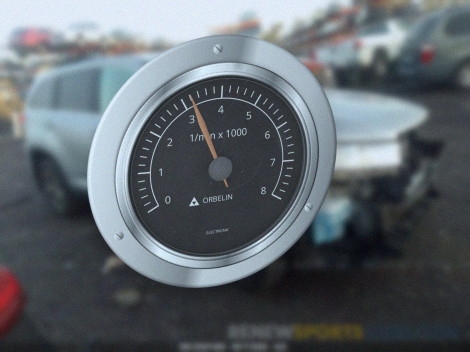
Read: 3200rpm
